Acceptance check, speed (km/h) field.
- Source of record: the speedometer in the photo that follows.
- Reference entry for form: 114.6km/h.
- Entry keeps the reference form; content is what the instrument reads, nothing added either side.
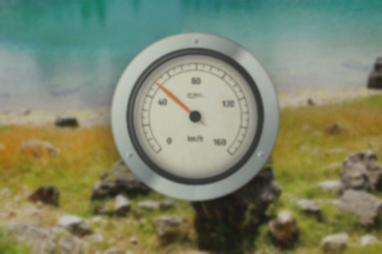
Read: 50km/h
